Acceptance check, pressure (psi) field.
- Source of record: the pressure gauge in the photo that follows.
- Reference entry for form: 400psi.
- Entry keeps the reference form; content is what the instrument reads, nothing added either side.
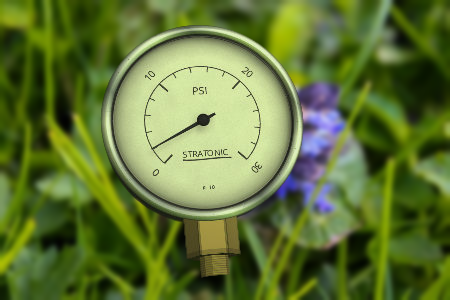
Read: 2psi
